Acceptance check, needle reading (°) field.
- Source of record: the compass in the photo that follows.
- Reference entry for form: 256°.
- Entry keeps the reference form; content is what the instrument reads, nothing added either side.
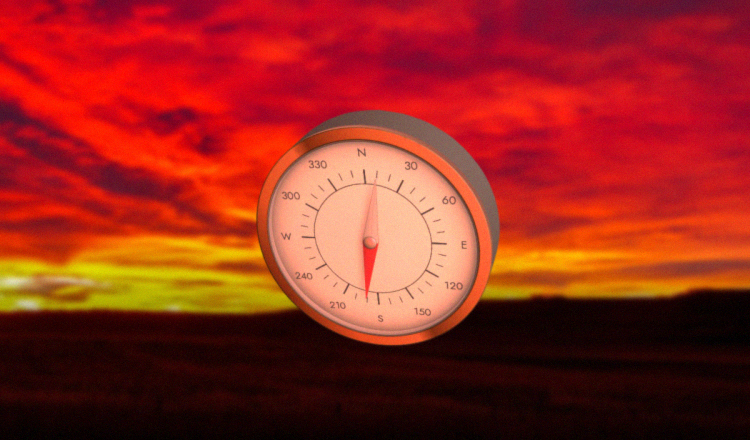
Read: 190°
